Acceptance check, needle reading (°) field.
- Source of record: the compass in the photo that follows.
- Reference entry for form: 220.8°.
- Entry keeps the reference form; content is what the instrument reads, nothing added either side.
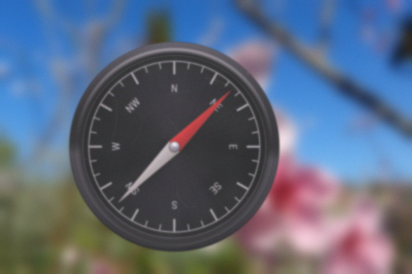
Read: 45°
